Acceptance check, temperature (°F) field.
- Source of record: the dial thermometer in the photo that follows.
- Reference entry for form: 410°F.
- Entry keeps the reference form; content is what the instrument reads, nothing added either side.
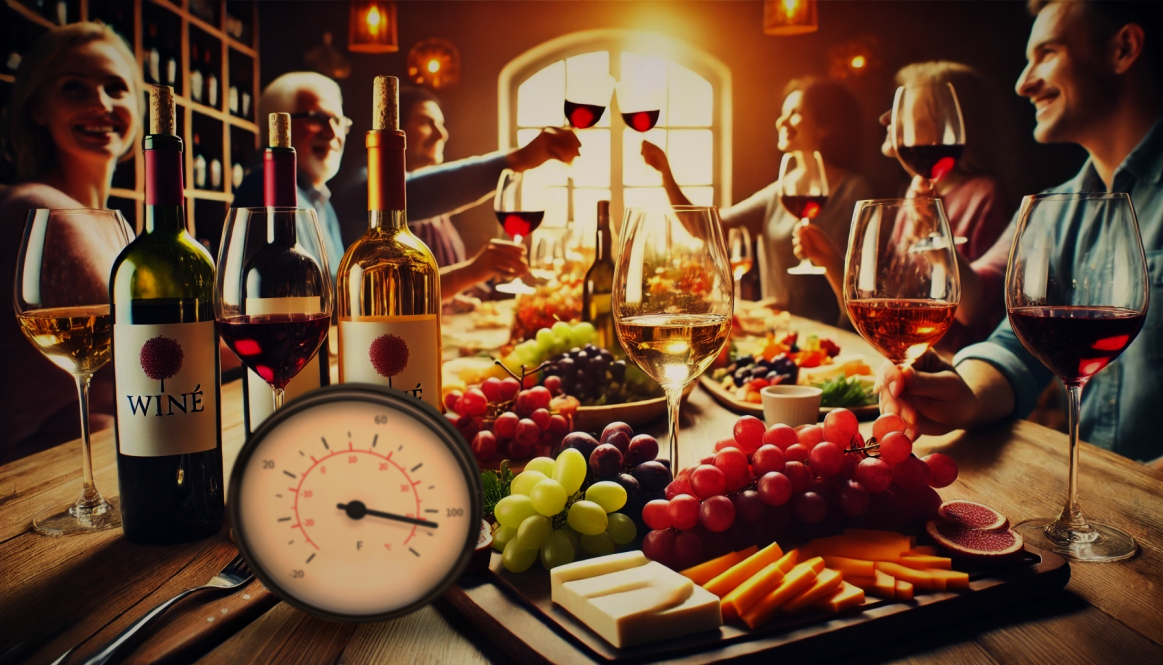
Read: 105°F
